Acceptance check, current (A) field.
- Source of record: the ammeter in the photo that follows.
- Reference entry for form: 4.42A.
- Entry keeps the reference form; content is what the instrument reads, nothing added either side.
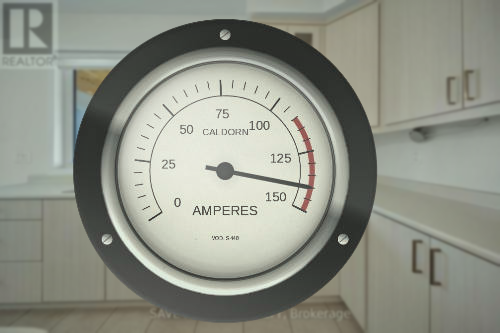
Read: 140A
